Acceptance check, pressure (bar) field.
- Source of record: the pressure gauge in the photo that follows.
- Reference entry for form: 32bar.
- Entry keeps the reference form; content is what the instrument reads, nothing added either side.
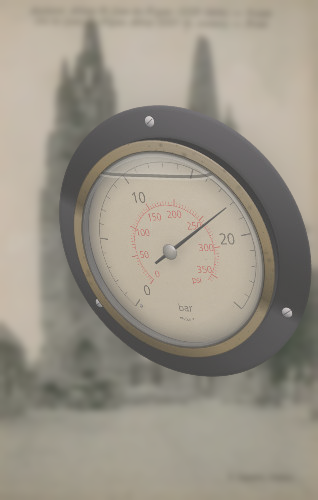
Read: 18bar
